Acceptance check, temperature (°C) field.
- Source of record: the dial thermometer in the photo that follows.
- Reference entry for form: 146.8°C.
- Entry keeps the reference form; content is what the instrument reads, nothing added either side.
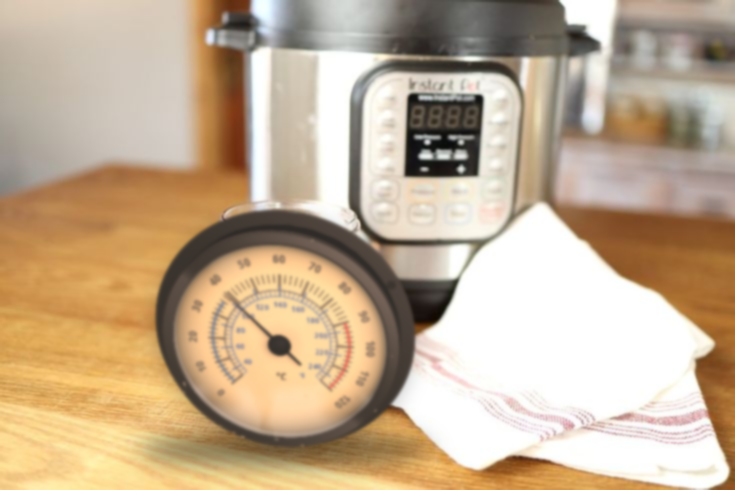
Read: 40°C
